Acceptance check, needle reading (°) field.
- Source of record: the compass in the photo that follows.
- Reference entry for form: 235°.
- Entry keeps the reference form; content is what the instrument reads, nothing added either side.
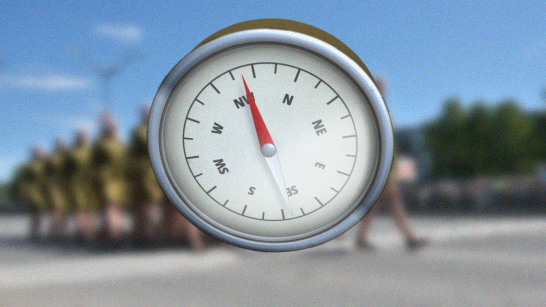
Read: 322.5°
